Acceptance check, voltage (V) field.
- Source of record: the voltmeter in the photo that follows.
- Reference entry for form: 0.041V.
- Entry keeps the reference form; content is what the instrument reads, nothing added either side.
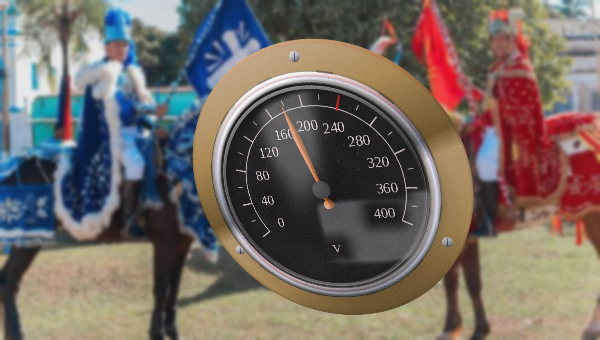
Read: 180V
